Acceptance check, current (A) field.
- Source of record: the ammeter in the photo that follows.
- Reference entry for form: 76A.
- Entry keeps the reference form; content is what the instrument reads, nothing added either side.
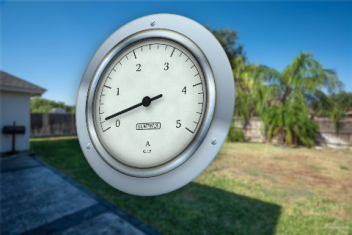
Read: 0.2A
